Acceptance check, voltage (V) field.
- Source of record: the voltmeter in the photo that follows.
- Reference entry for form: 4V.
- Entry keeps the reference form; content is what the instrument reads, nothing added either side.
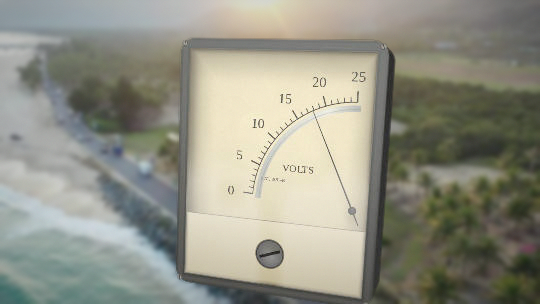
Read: 18V
